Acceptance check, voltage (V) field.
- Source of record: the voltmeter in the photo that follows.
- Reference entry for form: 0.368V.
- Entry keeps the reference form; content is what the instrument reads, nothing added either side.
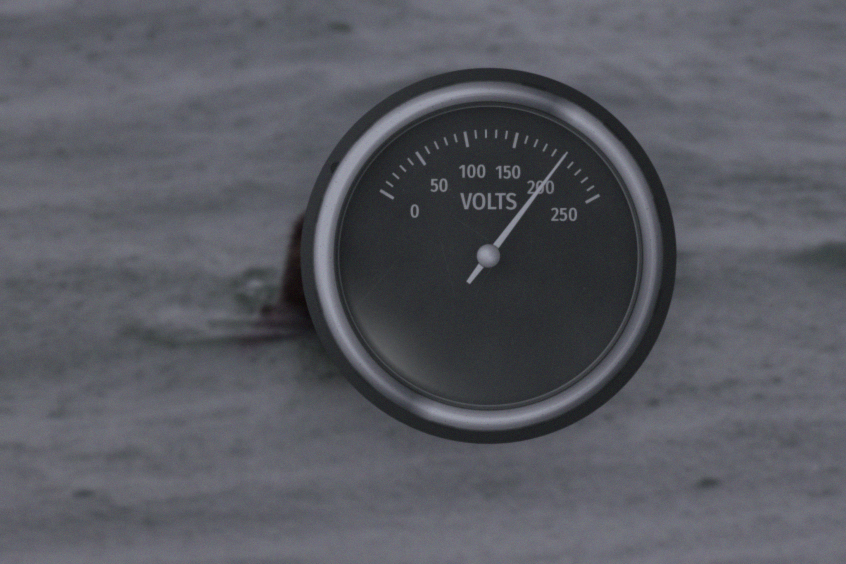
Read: 200V
